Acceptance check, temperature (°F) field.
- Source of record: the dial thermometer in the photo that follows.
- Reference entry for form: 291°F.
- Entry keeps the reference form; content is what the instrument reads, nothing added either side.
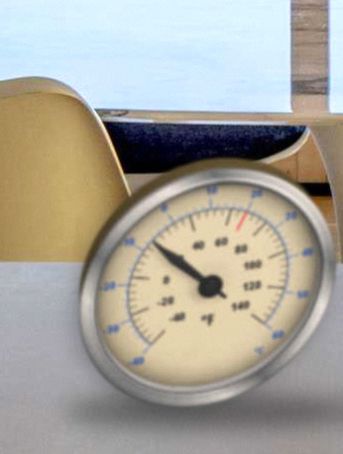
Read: 20°F
